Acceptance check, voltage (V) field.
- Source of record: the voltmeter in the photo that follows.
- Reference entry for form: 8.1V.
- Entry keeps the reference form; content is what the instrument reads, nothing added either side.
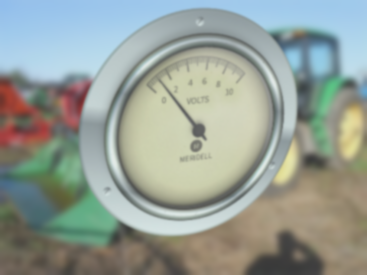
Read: 1V
